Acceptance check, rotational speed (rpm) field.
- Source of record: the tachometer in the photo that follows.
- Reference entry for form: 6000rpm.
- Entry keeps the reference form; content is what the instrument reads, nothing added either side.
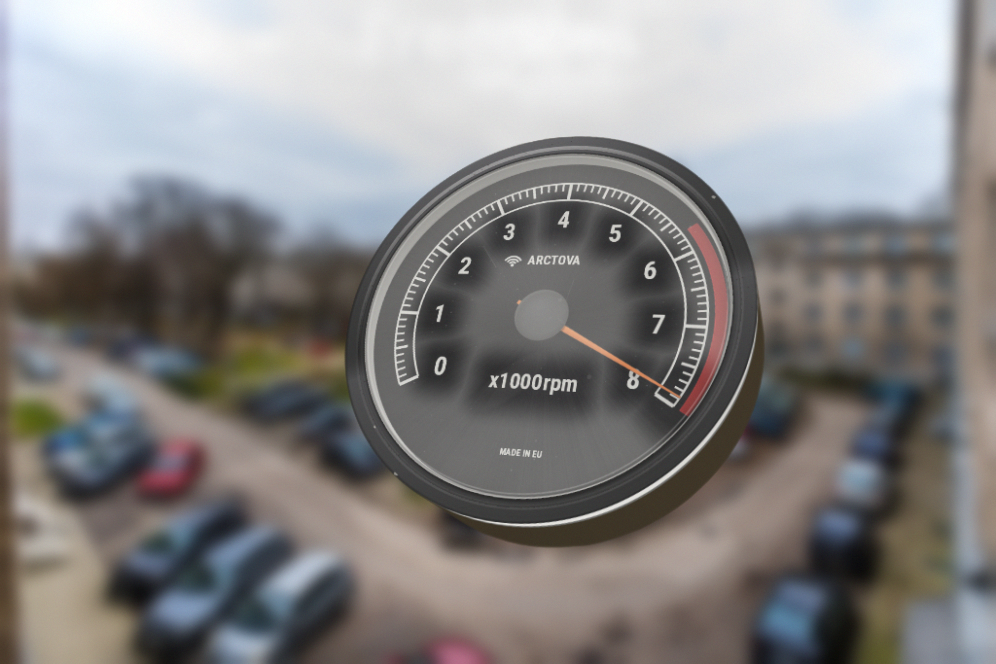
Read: 7900rpm
